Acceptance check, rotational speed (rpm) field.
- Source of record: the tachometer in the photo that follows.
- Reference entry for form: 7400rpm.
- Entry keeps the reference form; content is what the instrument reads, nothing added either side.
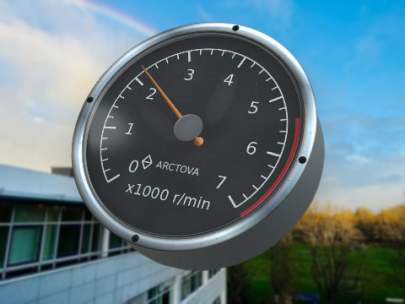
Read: 2200rpm
